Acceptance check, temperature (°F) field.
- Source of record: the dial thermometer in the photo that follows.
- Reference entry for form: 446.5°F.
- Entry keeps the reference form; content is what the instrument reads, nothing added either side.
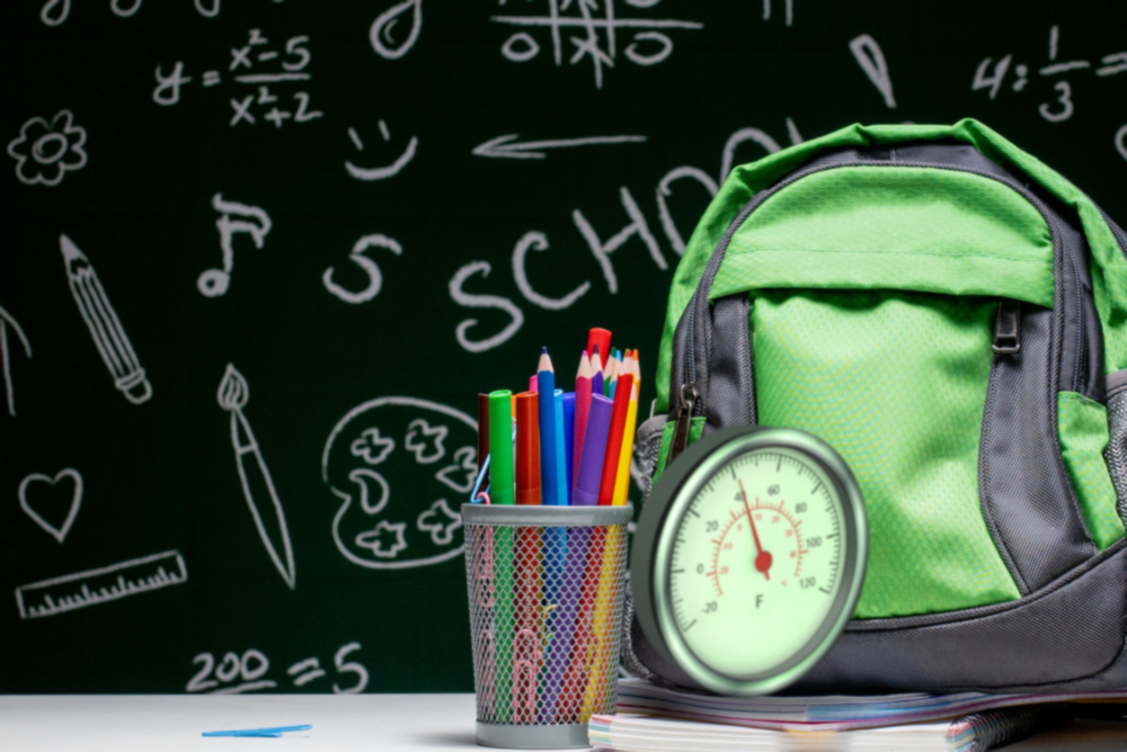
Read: 40°F
